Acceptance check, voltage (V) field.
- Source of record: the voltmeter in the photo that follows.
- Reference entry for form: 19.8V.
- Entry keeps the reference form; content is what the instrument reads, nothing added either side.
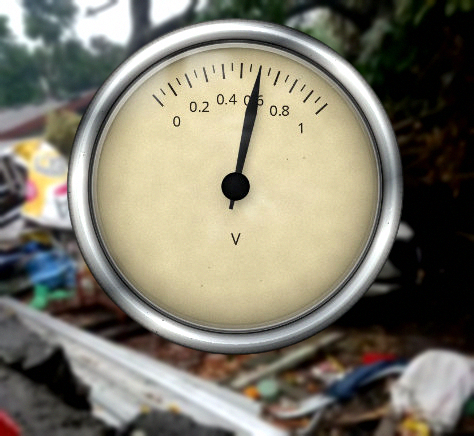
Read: 0.6V
